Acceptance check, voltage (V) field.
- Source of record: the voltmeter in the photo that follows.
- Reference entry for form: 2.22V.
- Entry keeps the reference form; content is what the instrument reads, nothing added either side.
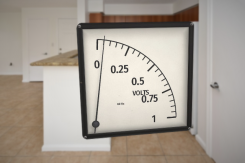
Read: 0.05V
